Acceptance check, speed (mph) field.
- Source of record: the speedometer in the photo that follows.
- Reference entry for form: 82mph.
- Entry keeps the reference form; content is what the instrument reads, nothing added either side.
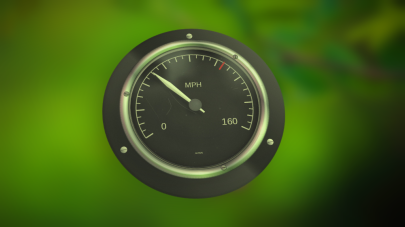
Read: 50mph
